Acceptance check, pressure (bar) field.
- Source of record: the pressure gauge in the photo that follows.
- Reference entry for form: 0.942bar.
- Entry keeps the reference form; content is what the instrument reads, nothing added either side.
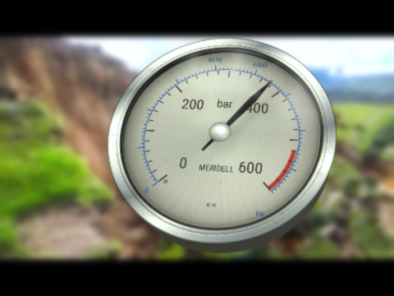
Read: 380bar
